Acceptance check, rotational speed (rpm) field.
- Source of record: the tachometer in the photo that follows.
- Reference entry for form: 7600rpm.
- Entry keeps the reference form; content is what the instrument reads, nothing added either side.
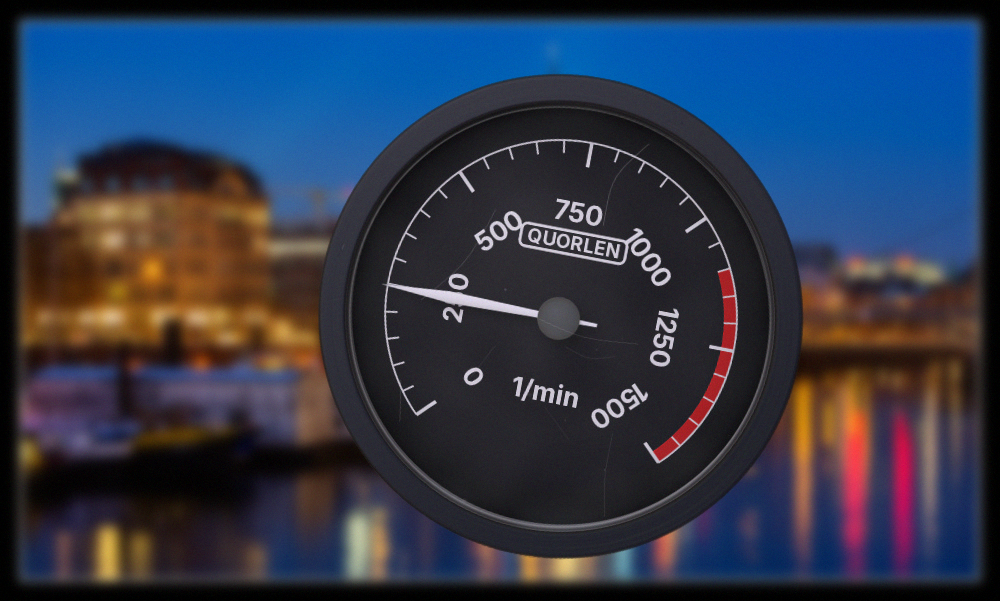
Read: 250rpm
